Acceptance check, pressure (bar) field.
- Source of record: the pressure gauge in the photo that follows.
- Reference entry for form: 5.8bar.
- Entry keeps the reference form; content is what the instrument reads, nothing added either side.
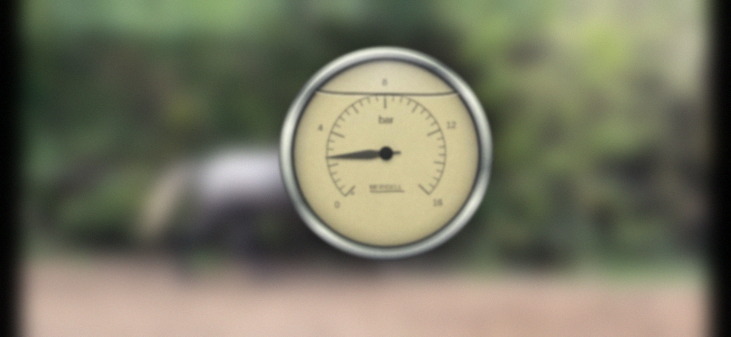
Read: 2.5bar
